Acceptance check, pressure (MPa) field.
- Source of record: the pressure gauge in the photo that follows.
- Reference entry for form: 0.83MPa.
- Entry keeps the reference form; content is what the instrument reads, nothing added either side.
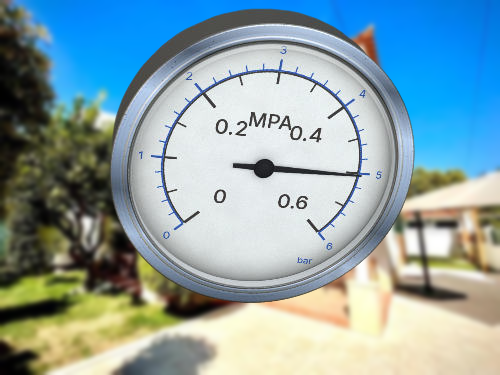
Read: 0.5MPa
